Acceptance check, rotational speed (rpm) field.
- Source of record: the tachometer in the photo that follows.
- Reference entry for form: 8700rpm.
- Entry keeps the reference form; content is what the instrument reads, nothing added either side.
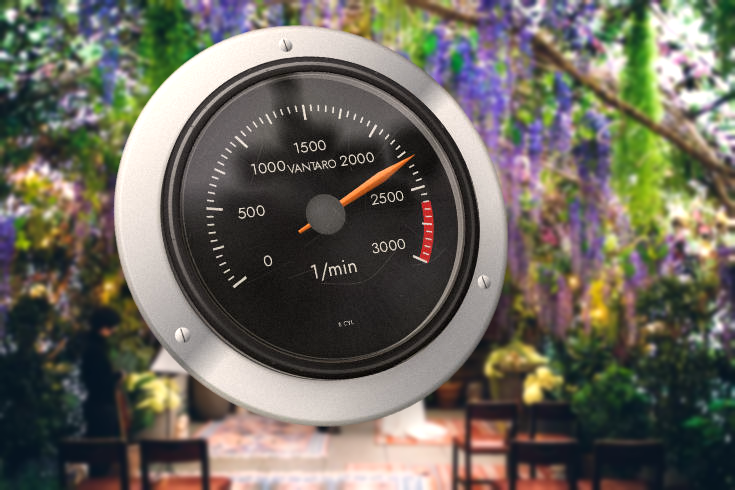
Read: 2300rpm
